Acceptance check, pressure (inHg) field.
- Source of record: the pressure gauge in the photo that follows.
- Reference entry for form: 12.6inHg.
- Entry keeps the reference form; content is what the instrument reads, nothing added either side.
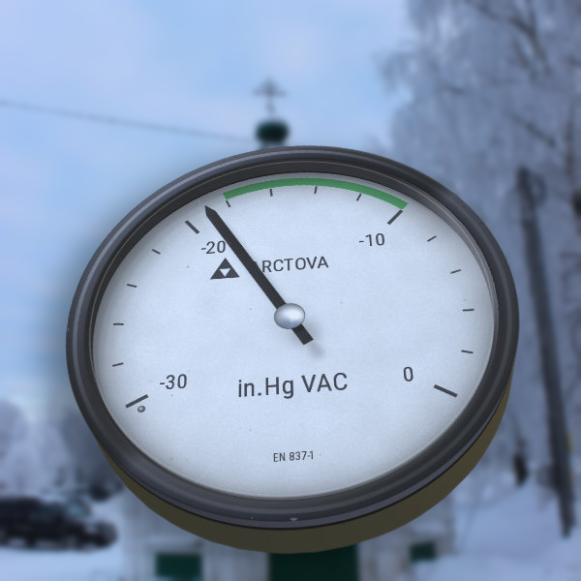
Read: -19inHg
